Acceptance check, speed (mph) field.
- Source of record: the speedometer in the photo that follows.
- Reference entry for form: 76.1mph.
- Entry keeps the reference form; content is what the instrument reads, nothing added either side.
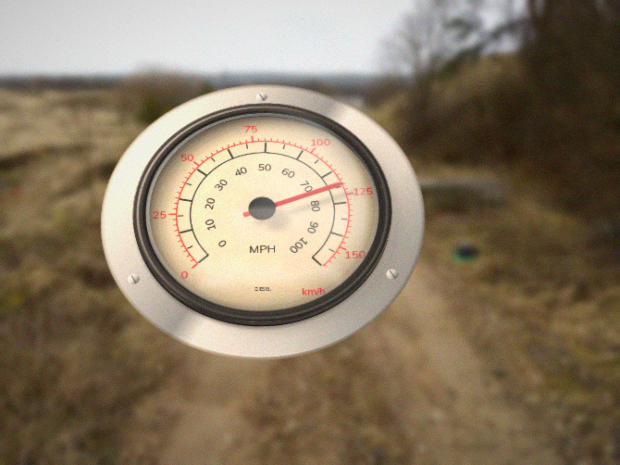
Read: 75mph
